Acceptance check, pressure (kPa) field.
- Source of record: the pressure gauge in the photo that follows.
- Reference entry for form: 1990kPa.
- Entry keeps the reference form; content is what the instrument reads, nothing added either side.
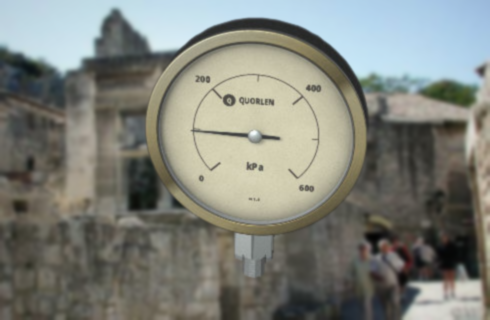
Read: 100kPa
